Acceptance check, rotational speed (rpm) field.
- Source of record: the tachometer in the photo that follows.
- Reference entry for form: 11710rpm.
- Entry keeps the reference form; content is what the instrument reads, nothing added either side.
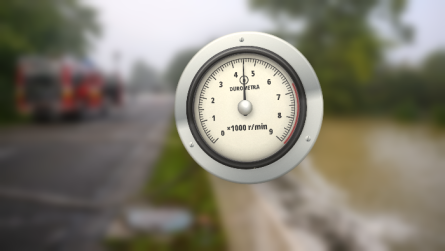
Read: 4500rpm
